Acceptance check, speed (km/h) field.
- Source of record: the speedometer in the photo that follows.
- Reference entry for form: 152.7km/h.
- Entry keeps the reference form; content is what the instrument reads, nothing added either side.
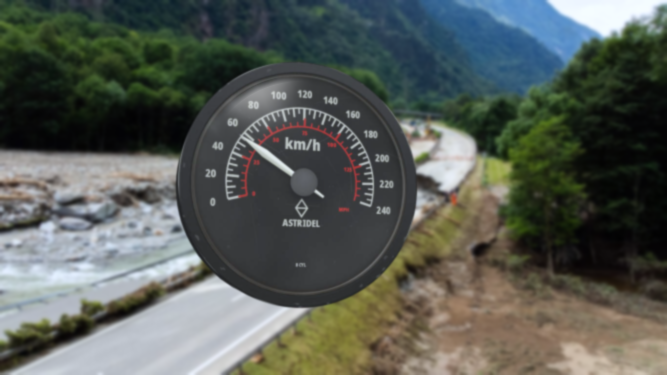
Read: 55km/h
